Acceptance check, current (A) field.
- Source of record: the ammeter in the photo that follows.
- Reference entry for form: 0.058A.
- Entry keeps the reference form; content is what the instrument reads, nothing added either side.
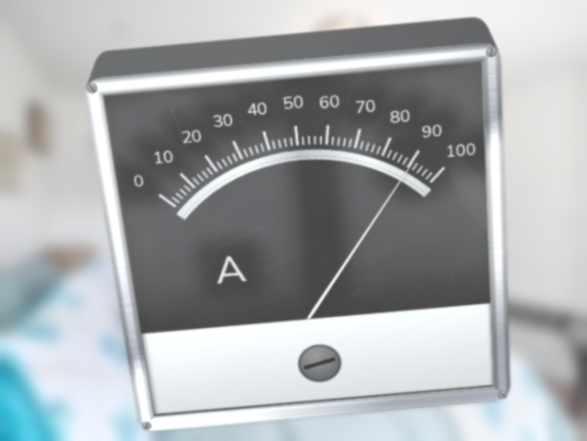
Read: 90A
